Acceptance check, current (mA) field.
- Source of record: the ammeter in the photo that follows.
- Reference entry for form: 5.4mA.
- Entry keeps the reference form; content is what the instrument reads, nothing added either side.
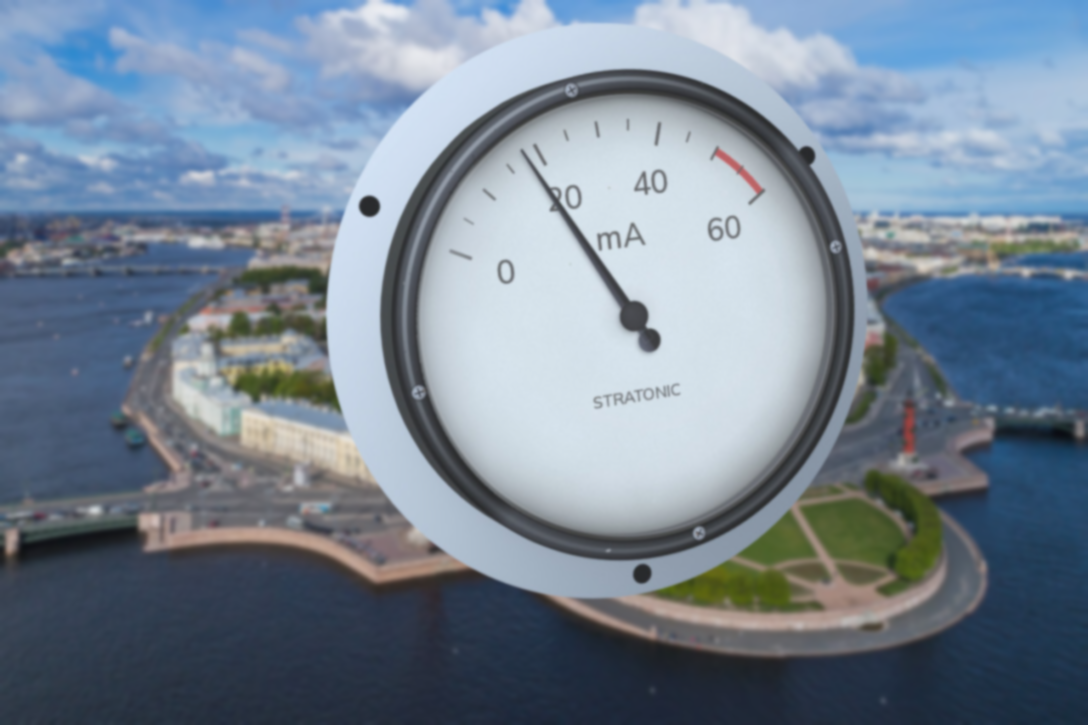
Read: 17.5mA
